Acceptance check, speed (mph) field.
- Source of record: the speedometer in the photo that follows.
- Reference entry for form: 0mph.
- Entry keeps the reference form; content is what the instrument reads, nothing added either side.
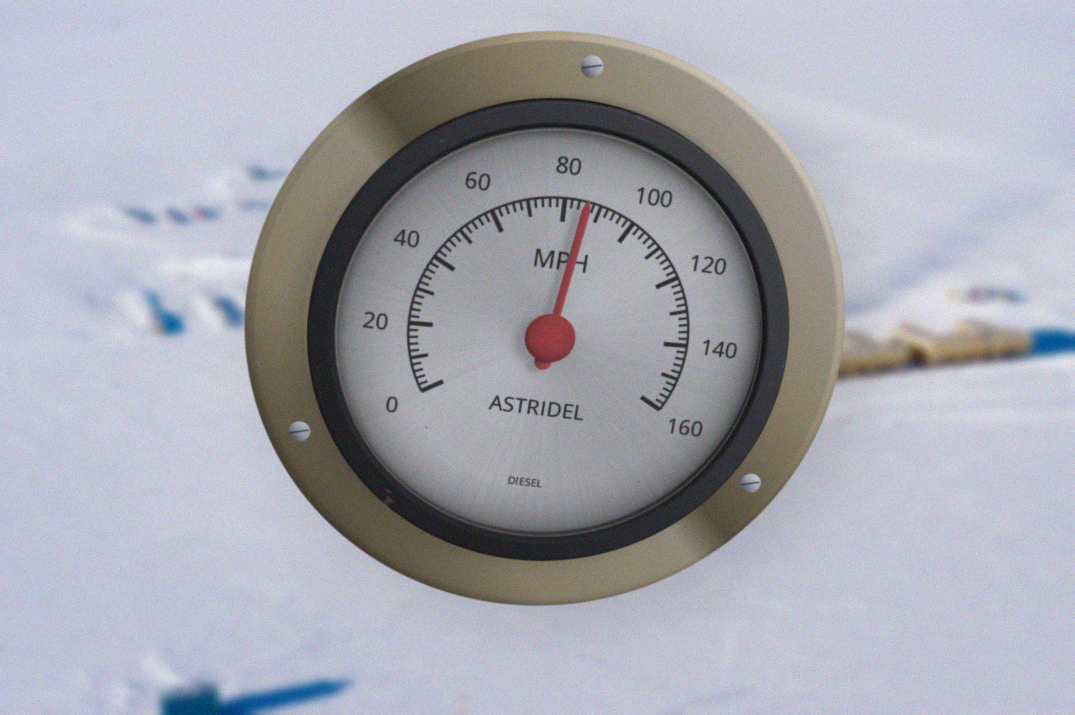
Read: 86mph
